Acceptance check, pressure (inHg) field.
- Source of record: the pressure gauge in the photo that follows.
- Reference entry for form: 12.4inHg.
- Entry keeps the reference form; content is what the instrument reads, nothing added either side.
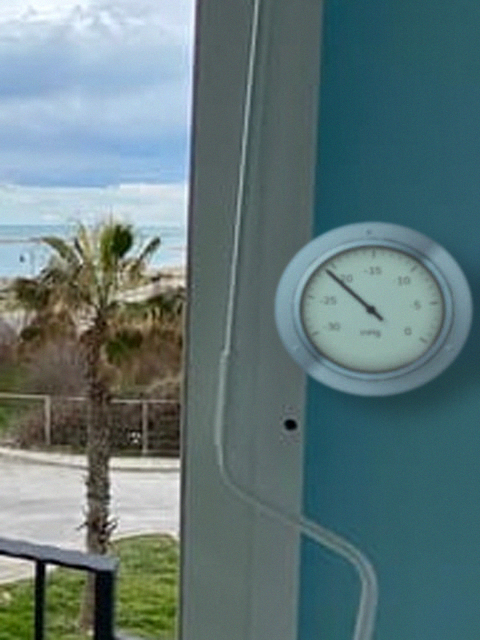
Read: -21inHg
